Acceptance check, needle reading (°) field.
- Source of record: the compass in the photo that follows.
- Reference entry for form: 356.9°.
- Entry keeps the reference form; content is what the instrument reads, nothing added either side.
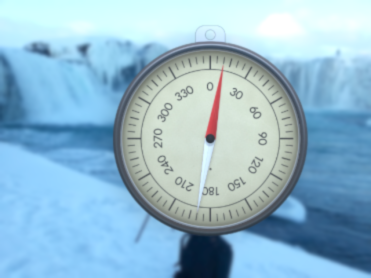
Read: 10°
